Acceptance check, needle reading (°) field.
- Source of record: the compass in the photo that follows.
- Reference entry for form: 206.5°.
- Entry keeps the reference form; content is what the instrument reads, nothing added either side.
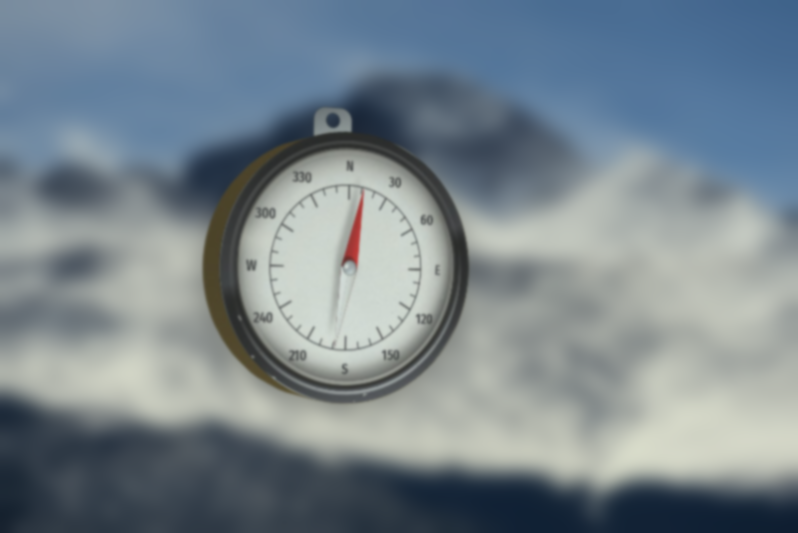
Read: 10°
